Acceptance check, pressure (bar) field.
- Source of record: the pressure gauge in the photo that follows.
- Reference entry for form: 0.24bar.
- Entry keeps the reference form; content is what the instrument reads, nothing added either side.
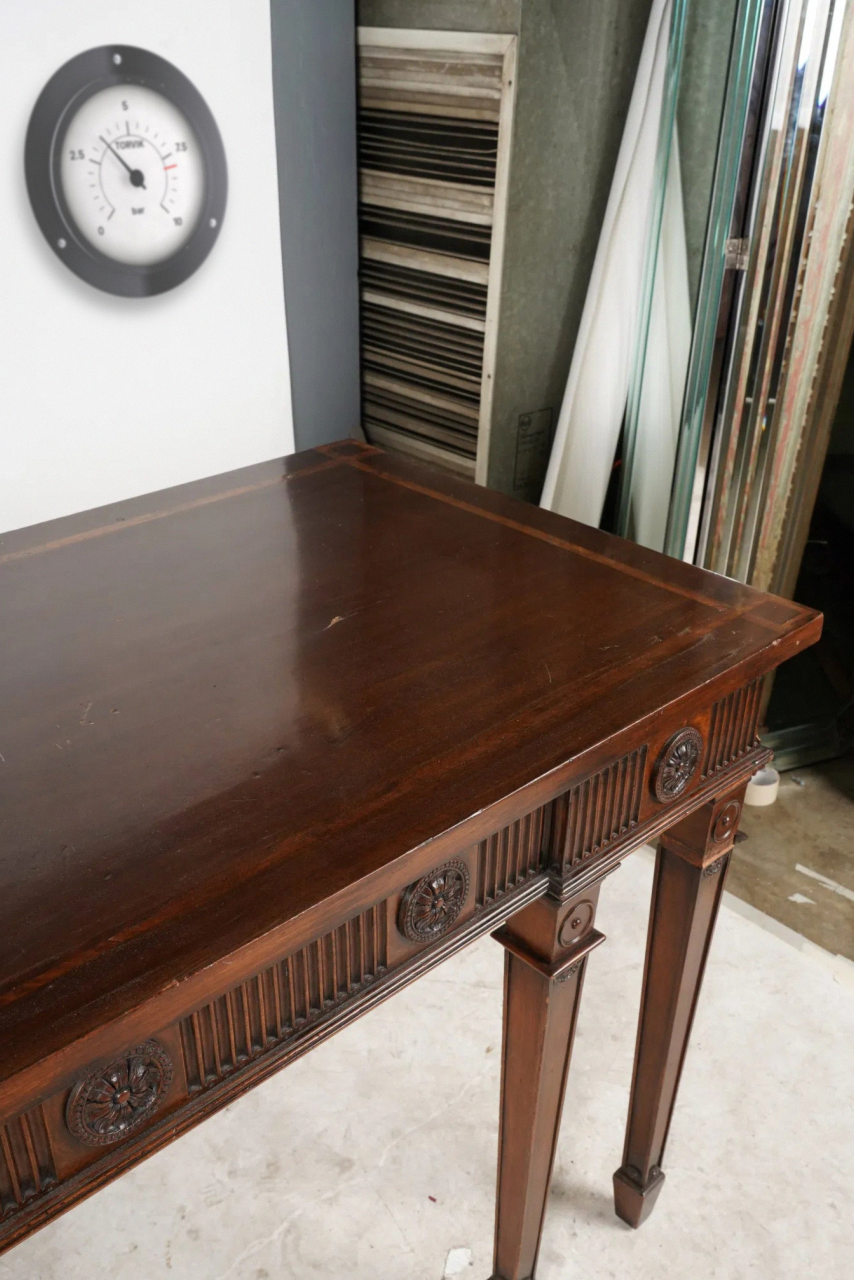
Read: 3.5bar
